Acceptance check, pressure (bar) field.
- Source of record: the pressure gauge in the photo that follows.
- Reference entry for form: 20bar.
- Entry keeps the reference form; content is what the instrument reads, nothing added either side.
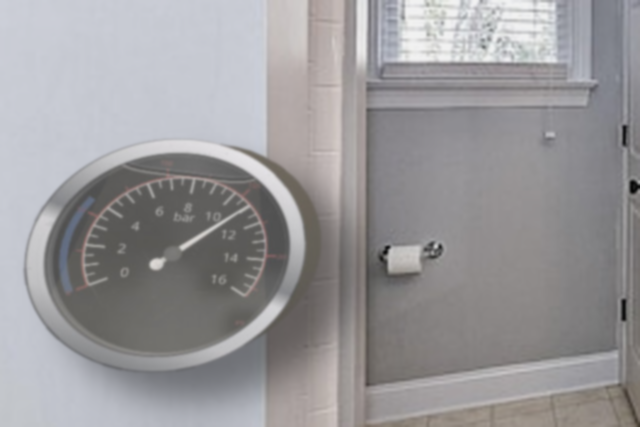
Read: 11bar
